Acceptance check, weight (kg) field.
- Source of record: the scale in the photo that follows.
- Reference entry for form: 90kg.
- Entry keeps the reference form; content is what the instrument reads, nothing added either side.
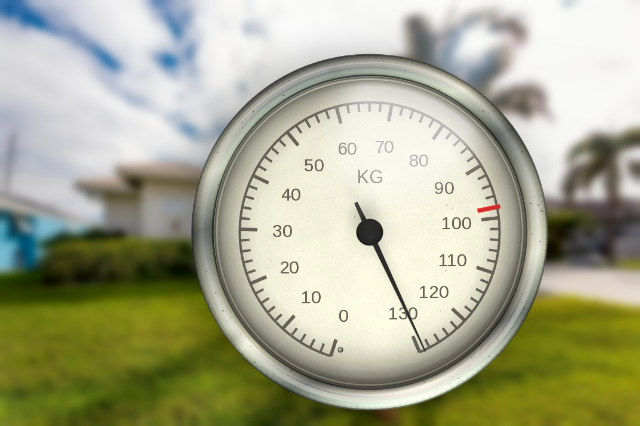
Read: 129kg
